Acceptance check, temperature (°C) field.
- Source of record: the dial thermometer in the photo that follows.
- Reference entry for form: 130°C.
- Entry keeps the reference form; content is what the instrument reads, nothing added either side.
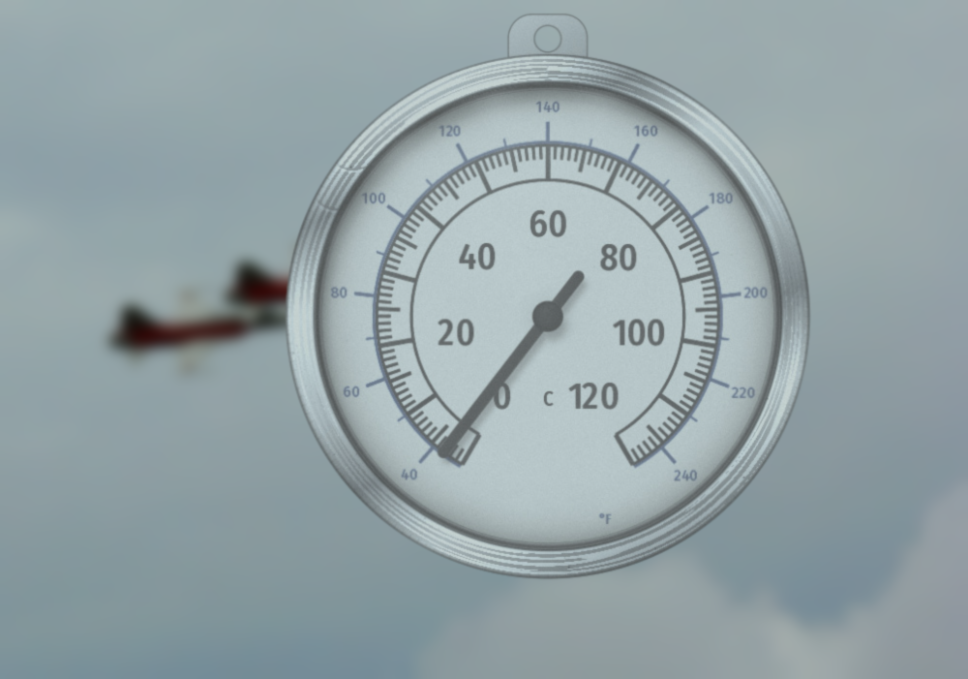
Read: 3°C
